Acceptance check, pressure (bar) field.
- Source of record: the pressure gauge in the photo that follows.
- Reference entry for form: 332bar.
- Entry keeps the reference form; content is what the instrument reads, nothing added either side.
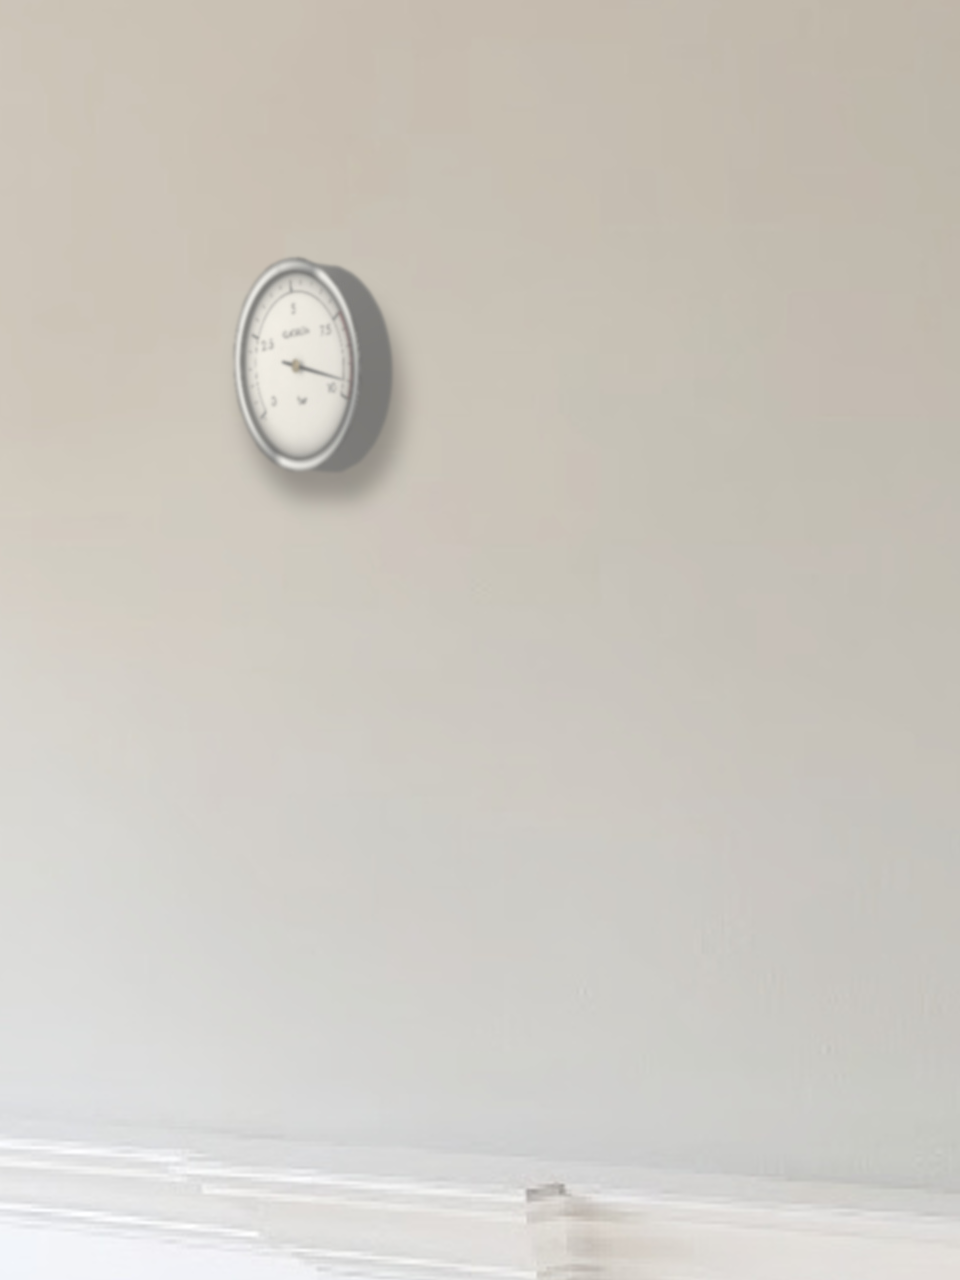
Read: 9.5bar
